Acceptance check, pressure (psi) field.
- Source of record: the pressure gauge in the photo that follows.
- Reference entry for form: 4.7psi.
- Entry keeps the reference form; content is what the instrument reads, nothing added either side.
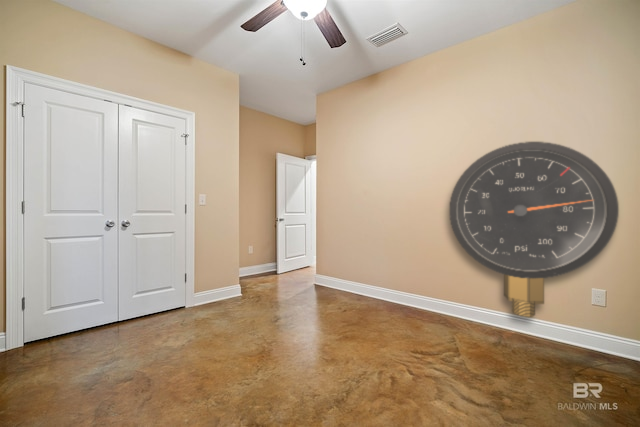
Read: 77.5psi
